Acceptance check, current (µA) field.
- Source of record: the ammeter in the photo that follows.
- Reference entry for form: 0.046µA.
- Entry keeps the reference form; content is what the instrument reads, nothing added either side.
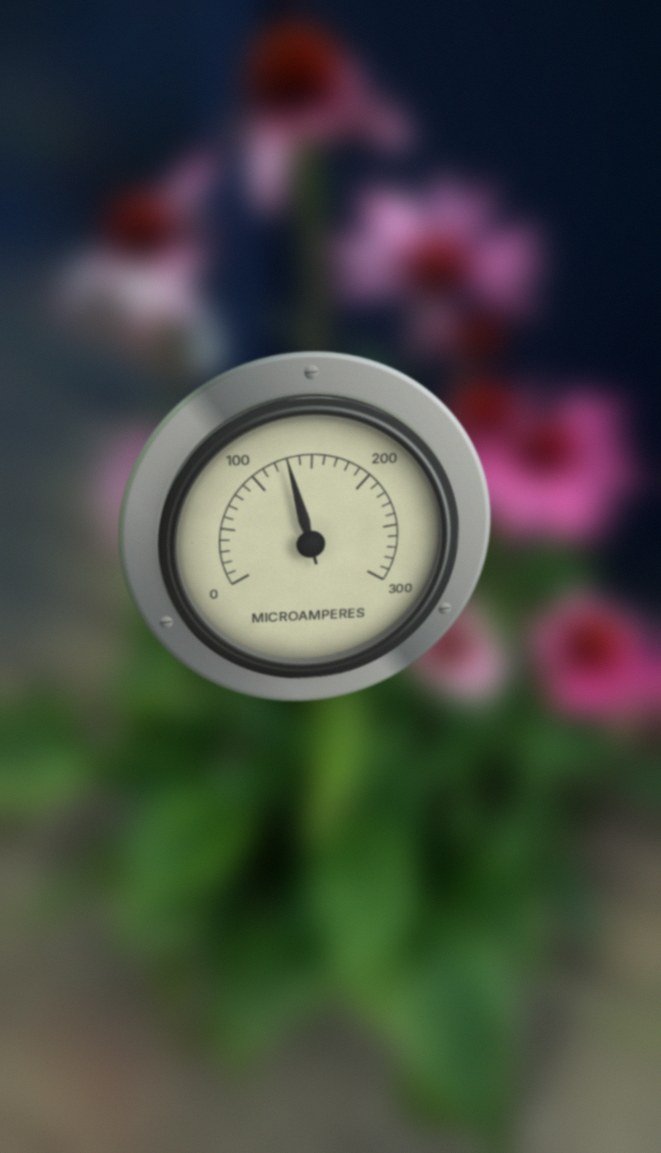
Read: 130µA
